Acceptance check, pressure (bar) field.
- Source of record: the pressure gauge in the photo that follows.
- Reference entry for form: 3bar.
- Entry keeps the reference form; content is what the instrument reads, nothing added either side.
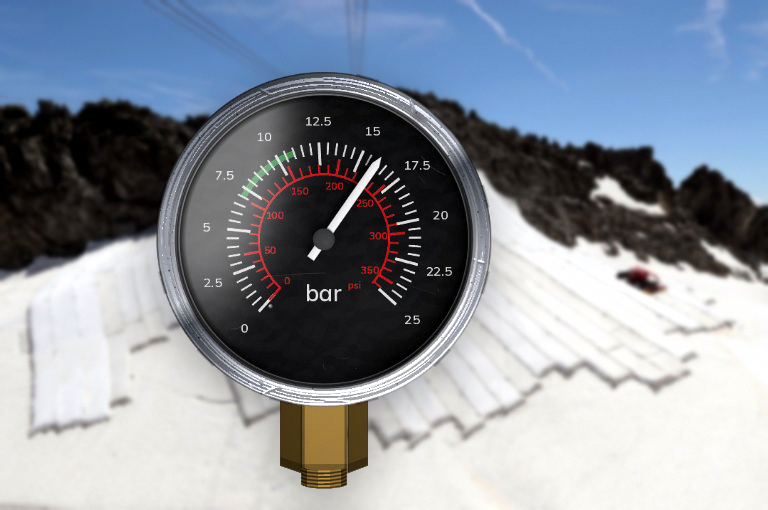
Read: 16bar
